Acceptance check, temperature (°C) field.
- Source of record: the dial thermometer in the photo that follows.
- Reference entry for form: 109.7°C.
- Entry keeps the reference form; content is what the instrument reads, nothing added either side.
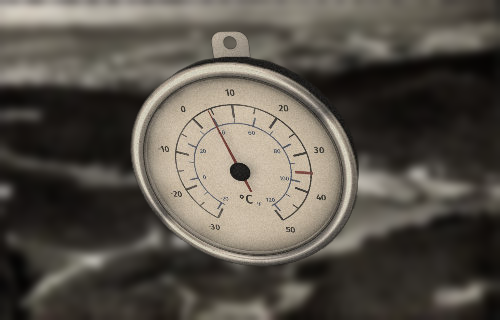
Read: 5°C
